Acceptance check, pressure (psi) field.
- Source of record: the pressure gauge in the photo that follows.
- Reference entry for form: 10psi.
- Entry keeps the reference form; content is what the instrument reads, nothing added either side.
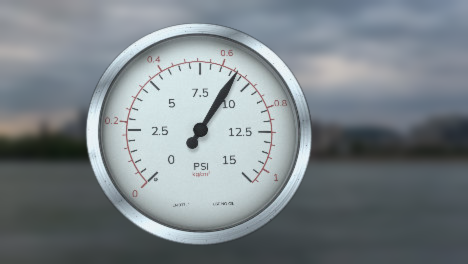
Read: 9.25psi
